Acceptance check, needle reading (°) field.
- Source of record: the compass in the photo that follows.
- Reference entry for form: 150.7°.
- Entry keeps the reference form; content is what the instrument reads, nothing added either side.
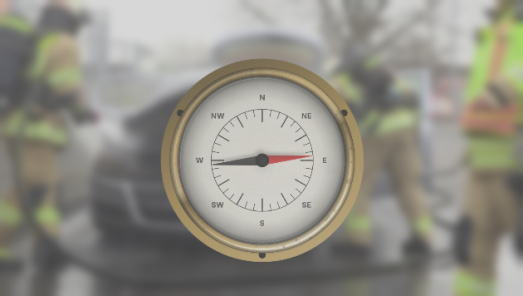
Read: 85°
